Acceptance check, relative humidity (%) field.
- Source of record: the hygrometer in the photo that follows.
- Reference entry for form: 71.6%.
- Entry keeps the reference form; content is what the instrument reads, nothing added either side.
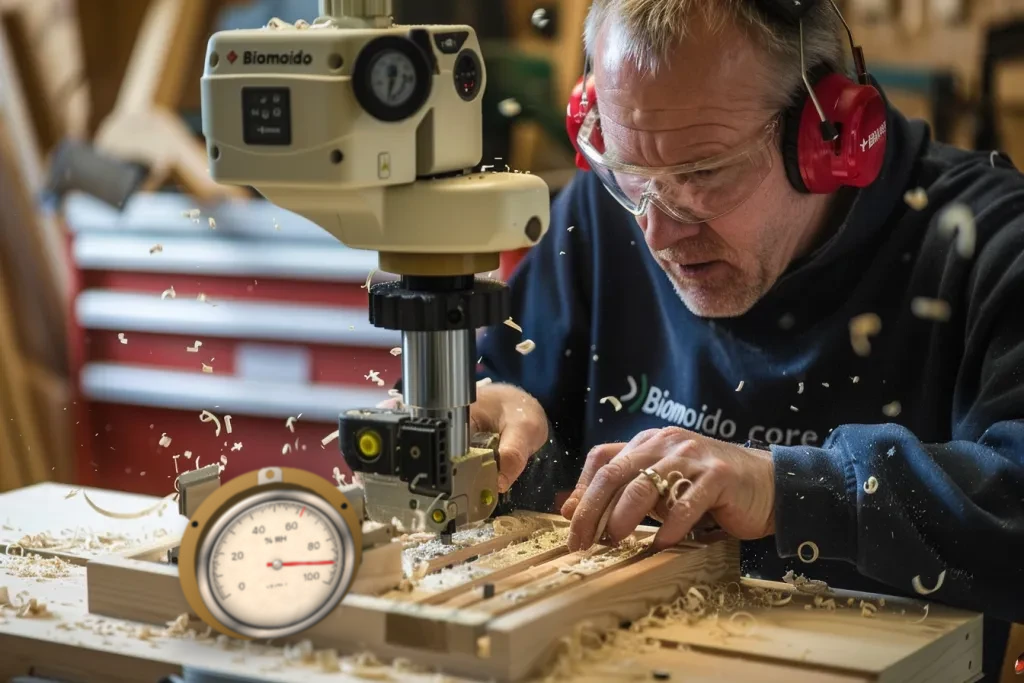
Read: 90%
